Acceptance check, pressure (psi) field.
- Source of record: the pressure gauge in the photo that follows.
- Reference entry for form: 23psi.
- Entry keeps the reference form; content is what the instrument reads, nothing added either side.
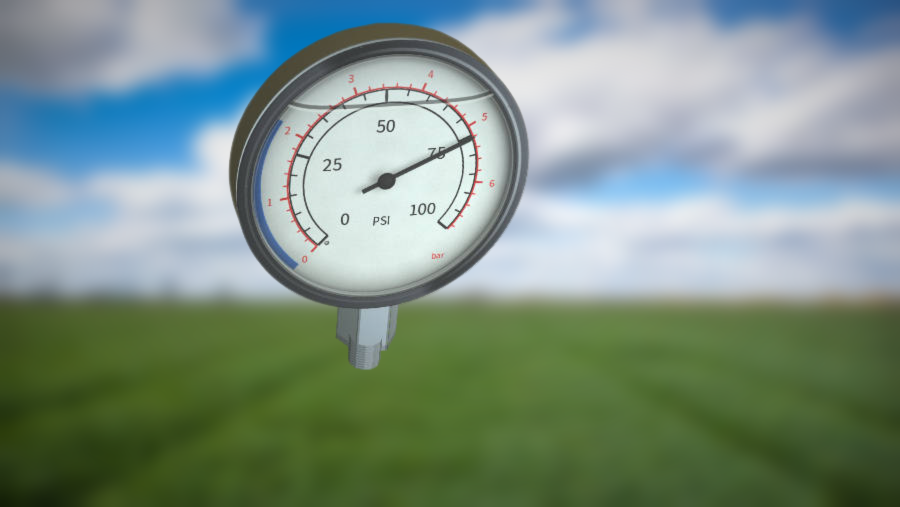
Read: 75psi
